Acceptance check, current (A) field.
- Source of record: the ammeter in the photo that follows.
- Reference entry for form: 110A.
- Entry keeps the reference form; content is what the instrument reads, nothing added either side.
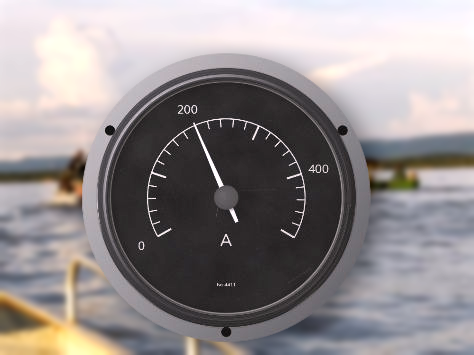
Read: 200A
